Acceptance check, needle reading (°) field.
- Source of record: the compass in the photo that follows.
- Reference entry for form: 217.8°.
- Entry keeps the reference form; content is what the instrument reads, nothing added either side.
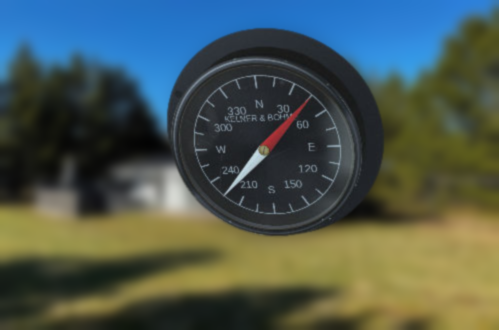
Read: 45°
